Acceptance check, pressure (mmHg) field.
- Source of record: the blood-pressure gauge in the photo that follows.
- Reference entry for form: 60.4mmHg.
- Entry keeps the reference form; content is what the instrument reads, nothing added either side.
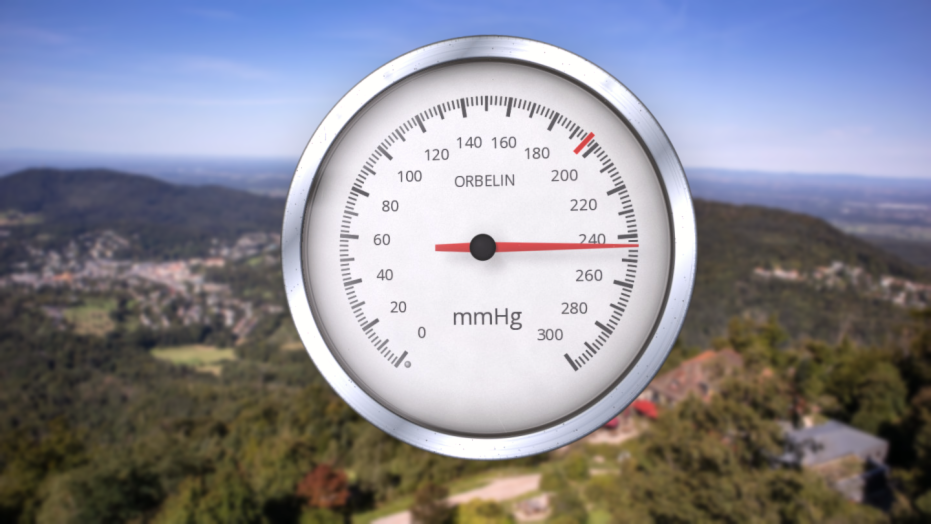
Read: 244mmHg
